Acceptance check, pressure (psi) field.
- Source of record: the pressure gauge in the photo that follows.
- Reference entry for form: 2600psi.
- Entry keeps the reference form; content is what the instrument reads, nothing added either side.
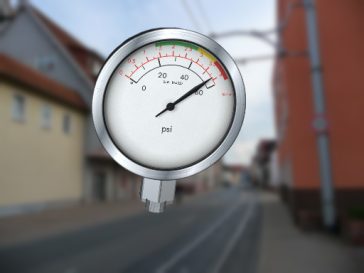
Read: 55psi
